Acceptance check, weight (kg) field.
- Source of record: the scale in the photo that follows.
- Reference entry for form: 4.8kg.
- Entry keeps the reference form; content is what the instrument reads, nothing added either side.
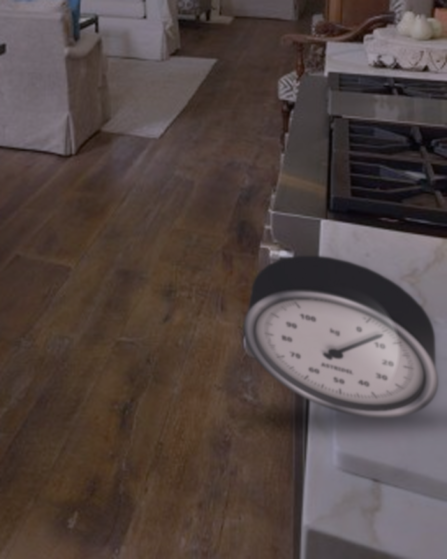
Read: 5kg
